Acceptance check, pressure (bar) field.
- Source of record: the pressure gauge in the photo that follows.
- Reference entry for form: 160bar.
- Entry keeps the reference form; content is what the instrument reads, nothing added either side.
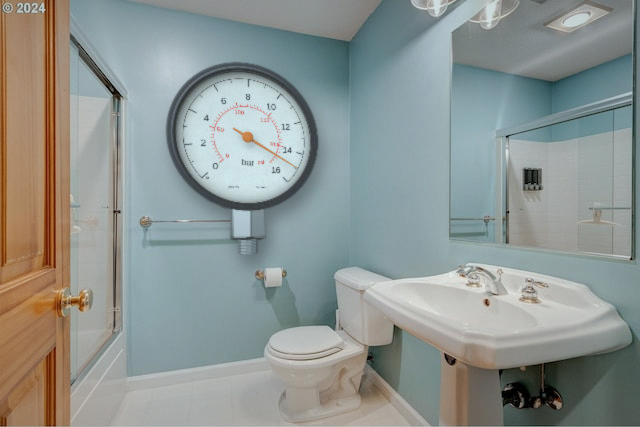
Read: 15bar
